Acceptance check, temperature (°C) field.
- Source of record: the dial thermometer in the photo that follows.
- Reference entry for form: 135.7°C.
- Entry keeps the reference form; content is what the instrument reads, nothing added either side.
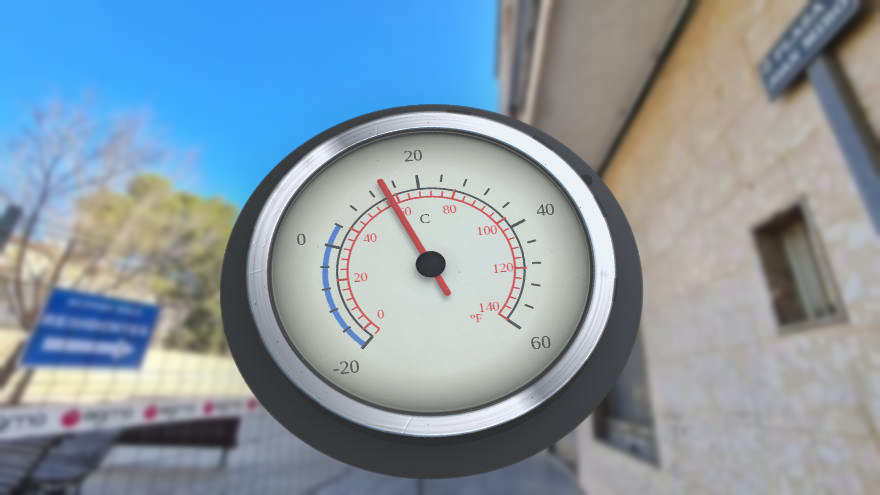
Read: 14°C
